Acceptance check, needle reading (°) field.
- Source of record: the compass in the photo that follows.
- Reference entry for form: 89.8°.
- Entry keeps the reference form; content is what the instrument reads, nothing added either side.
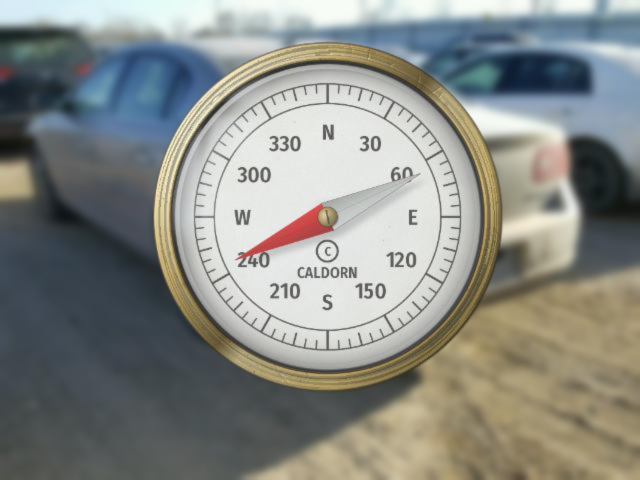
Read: 245°
